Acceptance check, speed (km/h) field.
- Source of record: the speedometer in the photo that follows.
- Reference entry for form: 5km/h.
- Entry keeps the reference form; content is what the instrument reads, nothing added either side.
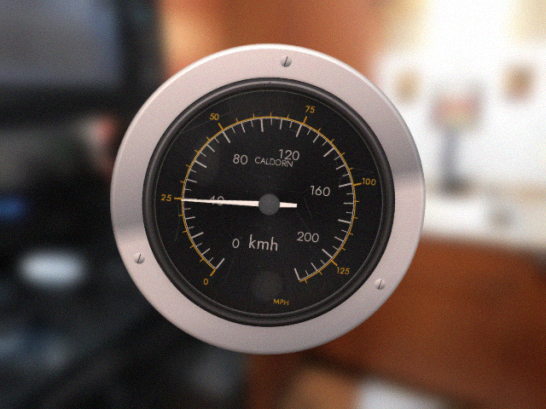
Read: 40km/h
